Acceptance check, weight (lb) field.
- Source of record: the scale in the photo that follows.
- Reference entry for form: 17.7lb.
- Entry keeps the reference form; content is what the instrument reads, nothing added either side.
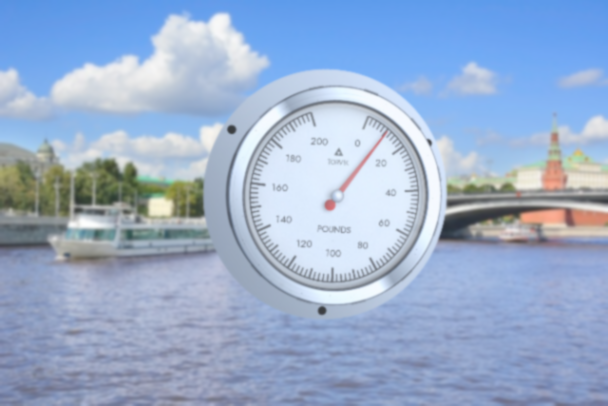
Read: 10lb
